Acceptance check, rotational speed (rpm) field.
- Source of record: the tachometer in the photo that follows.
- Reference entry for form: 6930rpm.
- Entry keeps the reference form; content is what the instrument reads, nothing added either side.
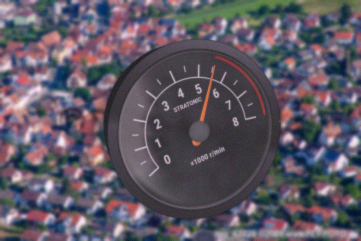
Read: 5500rpm
